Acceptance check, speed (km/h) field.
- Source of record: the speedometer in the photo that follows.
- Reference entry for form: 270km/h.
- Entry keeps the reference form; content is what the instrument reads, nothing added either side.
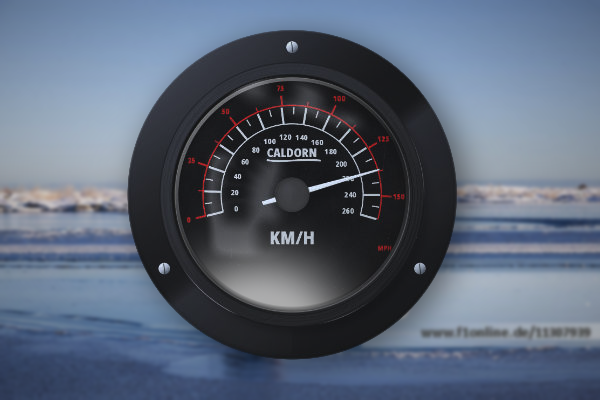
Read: 220km/h
